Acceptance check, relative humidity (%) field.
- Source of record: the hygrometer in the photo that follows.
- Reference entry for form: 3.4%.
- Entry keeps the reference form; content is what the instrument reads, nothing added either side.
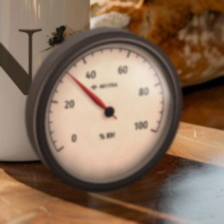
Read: 32%
